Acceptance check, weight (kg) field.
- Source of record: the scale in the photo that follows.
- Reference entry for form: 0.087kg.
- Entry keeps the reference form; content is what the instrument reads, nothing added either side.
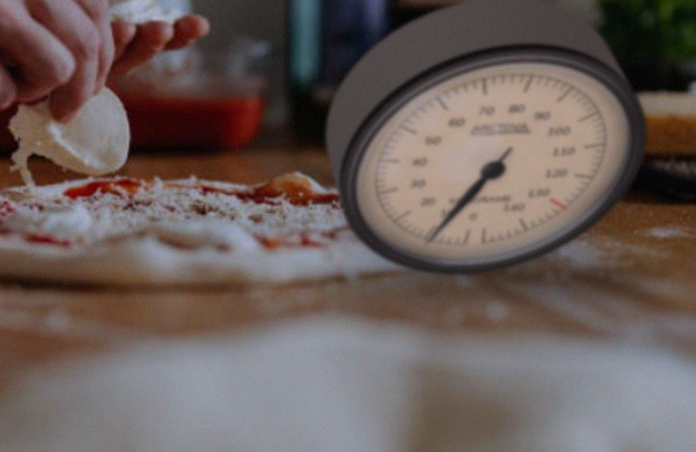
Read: 10kg
